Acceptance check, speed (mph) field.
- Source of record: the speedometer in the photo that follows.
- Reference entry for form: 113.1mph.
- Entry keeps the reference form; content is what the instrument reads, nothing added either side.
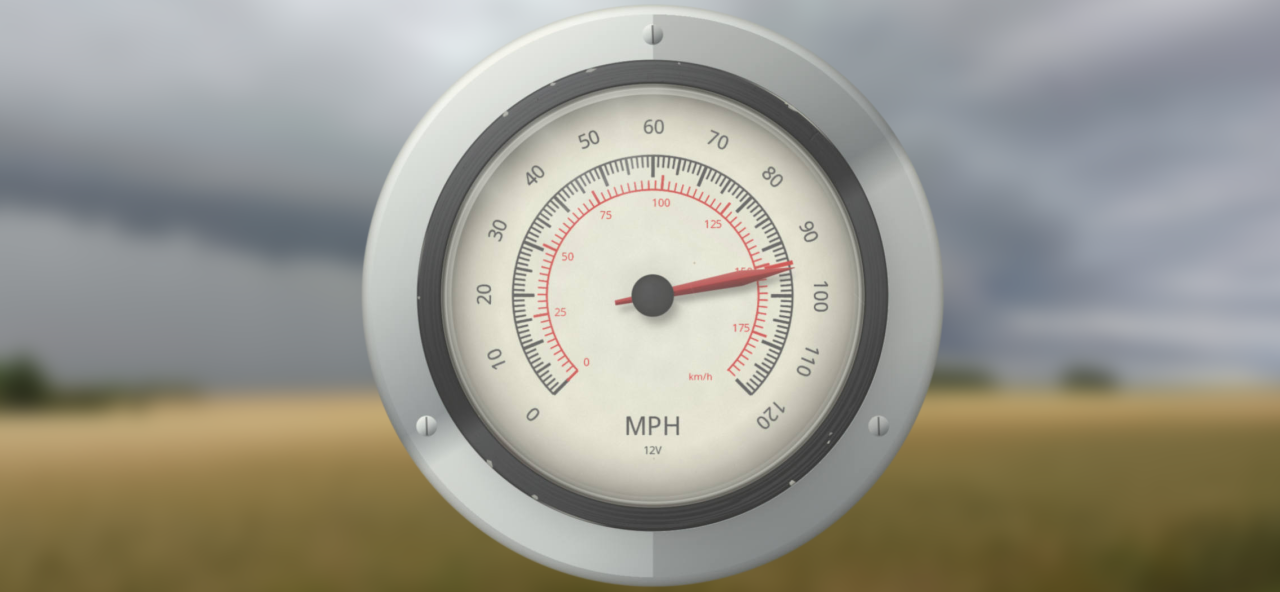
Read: 95mph
